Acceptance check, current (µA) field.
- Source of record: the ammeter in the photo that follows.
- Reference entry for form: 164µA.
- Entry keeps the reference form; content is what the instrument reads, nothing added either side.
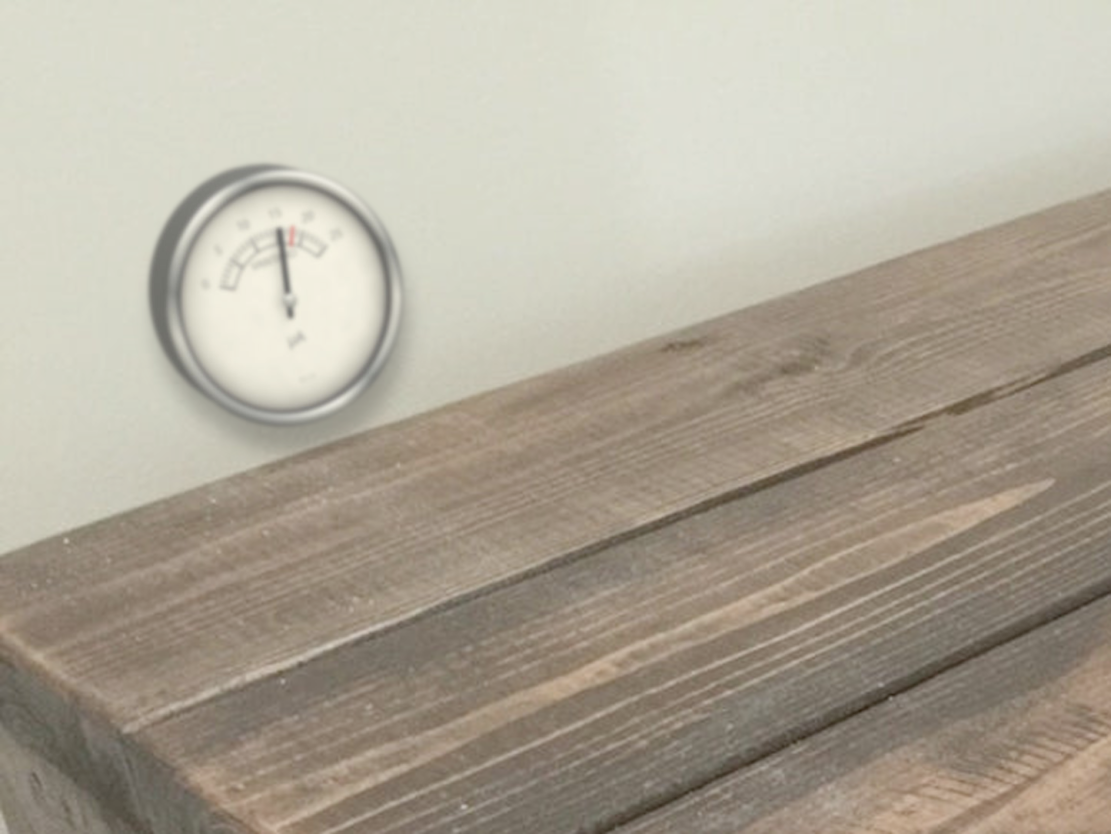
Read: 15µA
